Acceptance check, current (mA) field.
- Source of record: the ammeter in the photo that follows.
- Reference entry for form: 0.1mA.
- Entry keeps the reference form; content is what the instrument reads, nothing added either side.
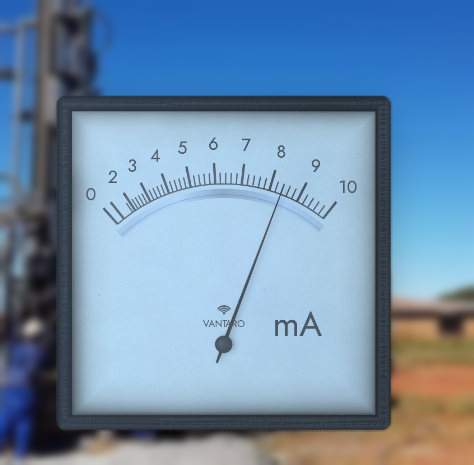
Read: 8.4mA
